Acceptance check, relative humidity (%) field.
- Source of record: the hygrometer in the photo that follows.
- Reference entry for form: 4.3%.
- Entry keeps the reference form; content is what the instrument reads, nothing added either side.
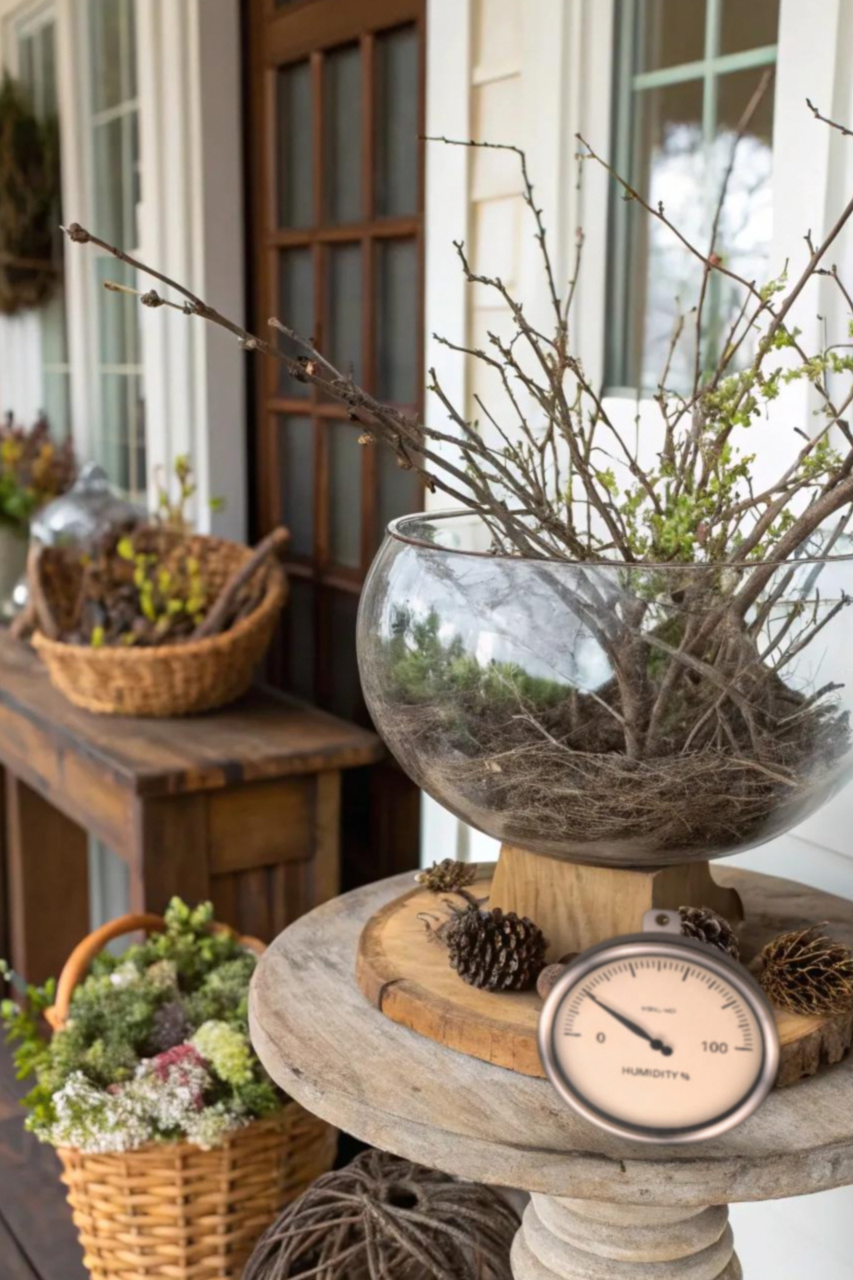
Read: 20%
